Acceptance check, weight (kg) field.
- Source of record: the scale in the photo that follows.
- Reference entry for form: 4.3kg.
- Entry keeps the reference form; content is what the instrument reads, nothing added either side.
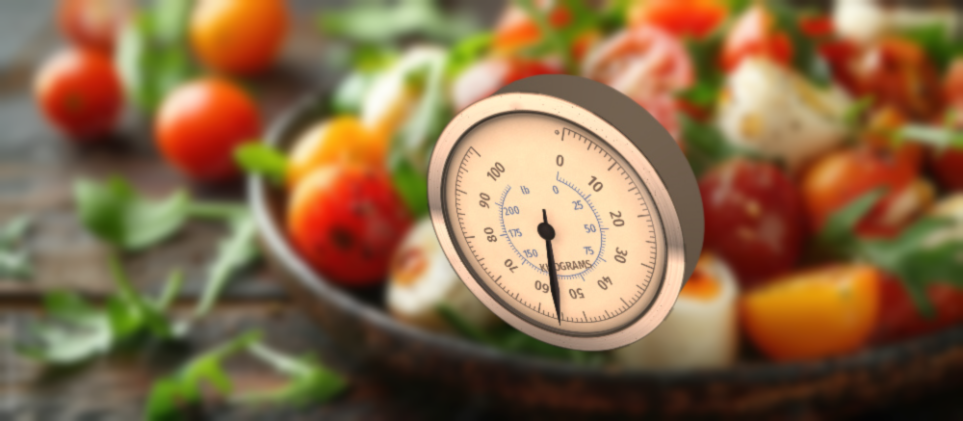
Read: 55kg
